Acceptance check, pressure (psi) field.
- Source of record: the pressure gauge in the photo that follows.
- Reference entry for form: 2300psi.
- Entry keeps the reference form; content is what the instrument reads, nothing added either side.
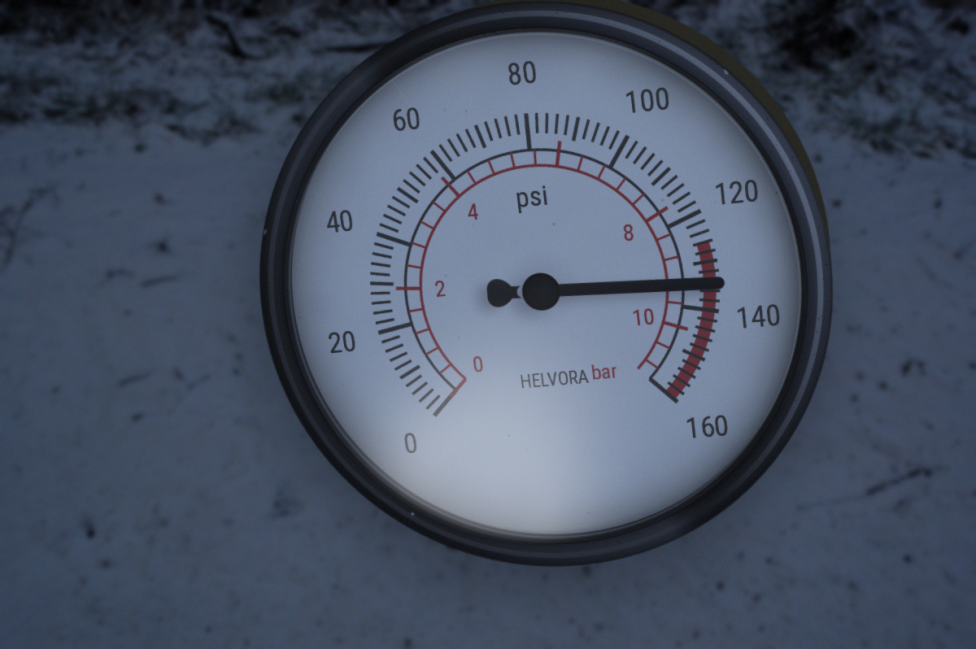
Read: 134psi
